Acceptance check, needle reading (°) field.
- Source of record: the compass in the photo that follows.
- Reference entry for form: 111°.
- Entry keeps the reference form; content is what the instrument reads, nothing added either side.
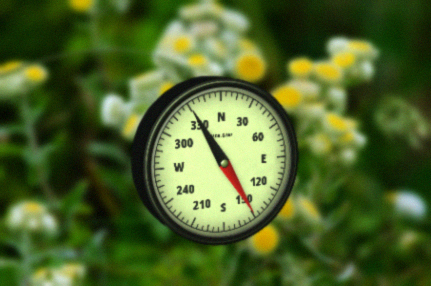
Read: 150°
